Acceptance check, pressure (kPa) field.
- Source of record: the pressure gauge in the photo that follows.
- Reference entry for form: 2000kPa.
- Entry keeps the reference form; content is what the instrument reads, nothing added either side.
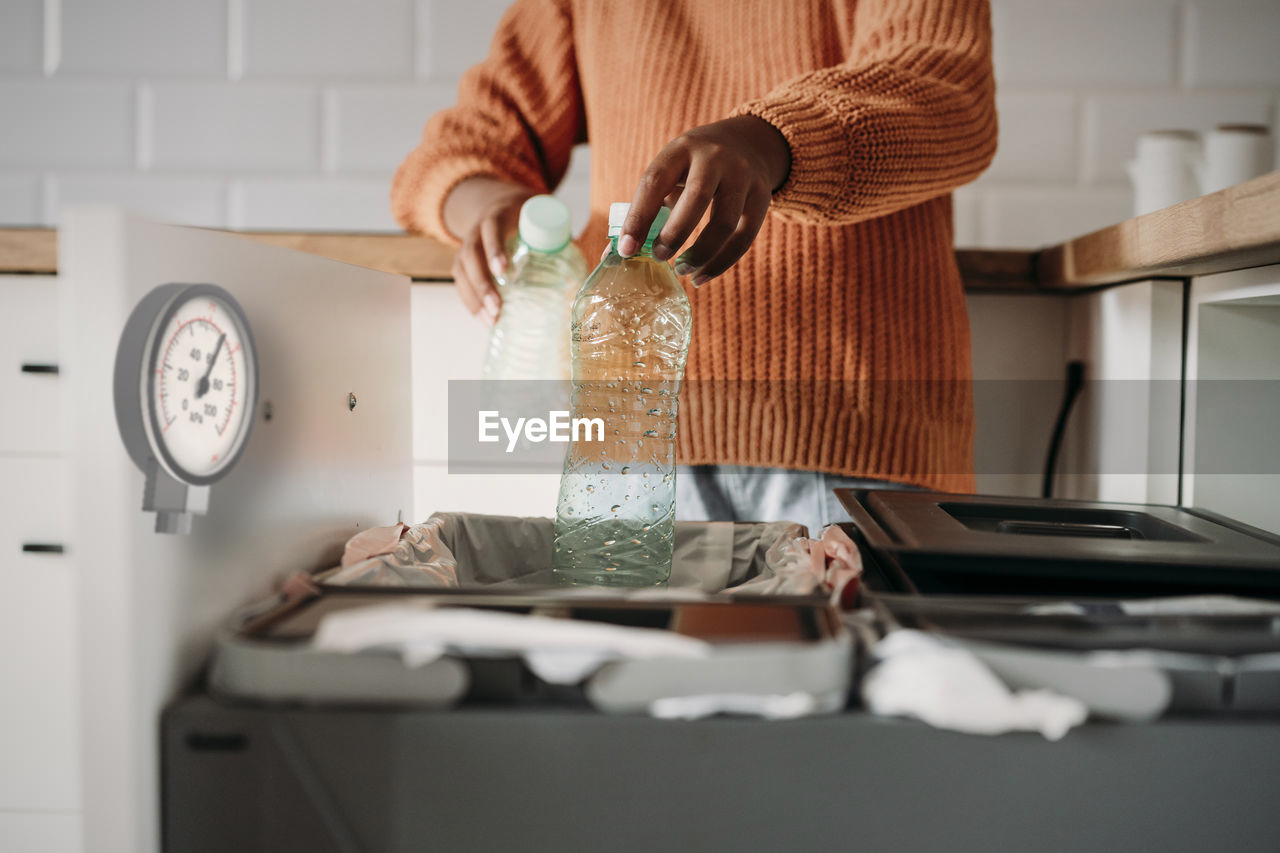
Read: 60kPa
